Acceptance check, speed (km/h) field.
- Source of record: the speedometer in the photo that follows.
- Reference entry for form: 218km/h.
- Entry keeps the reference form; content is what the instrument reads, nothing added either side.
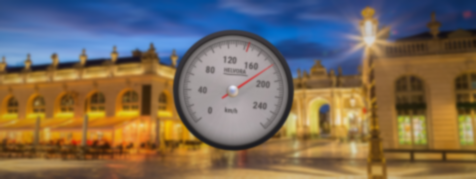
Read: 180km/h
